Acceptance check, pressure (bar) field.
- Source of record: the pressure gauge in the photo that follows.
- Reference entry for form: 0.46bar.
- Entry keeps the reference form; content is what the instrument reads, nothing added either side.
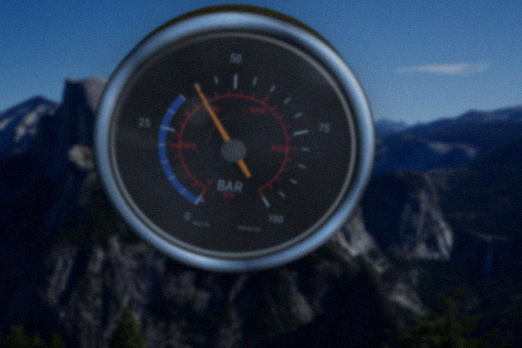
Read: 40bar
